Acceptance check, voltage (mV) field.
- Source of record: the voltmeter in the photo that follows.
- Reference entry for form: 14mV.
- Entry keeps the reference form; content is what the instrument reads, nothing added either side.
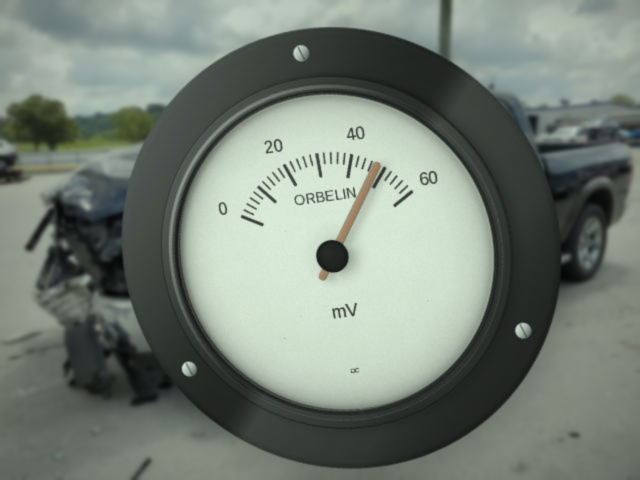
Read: 48mV
